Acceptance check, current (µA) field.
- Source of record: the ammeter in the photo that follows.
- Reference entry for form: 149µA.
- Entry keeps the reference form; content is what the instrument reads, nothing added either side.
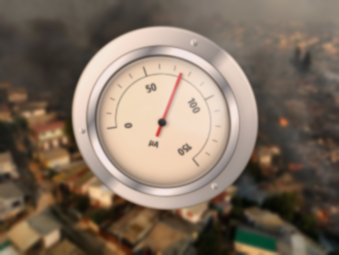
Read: 75µA
